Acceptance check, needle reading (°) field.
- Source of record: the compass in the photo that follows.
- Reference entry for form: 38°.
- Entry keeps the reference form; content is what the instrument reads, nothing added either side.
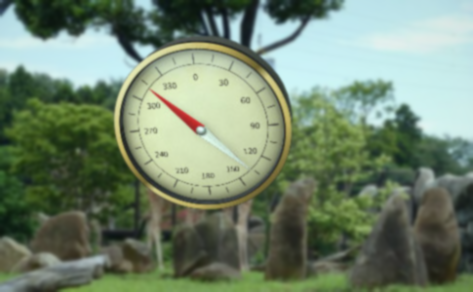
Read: 315°
